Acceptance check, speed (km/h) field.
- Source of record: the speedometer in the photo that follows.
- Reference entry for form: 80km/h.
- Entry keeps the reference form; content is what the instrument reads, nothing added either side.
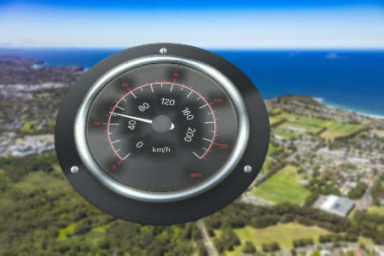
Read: 50km/h
